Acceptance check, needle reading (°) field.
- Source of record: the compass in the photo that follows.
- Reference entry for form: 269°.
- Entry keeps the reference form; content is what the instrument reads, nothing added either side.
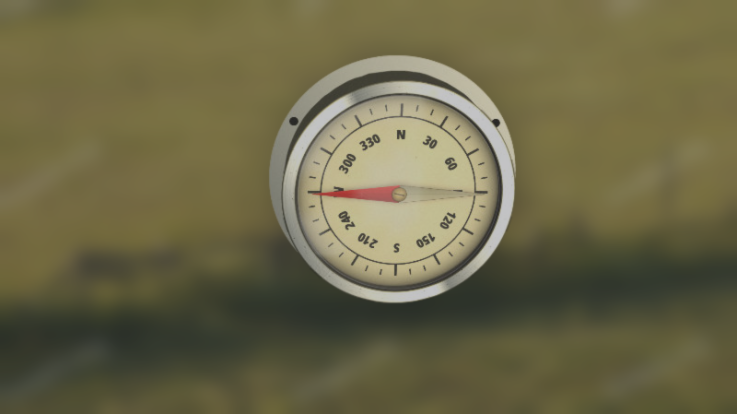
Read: 270°
